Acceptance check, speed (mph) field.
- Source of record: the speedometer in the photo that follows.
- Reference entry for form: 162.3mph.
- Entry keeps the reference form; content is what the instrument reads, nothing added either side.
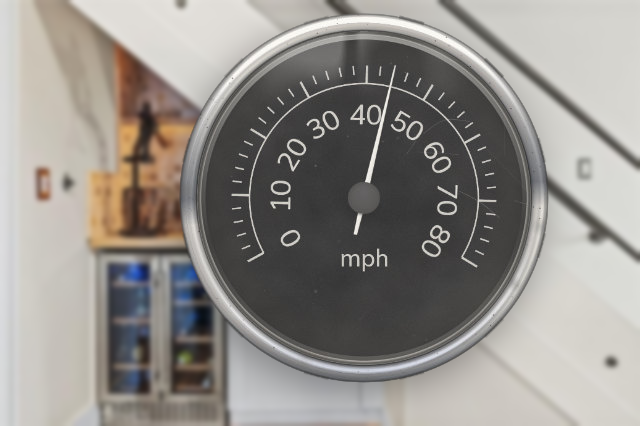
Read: 44mph
